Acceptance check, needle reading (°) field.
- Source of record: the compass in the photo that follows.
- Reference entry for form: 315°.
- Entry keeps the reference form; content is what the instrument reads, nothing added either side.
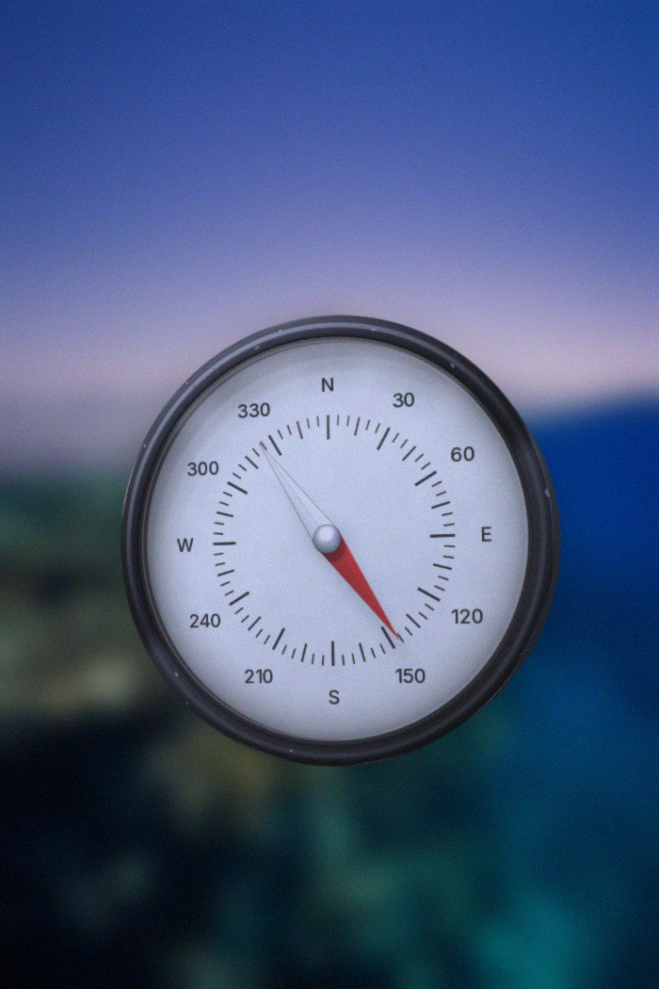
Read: 145°
